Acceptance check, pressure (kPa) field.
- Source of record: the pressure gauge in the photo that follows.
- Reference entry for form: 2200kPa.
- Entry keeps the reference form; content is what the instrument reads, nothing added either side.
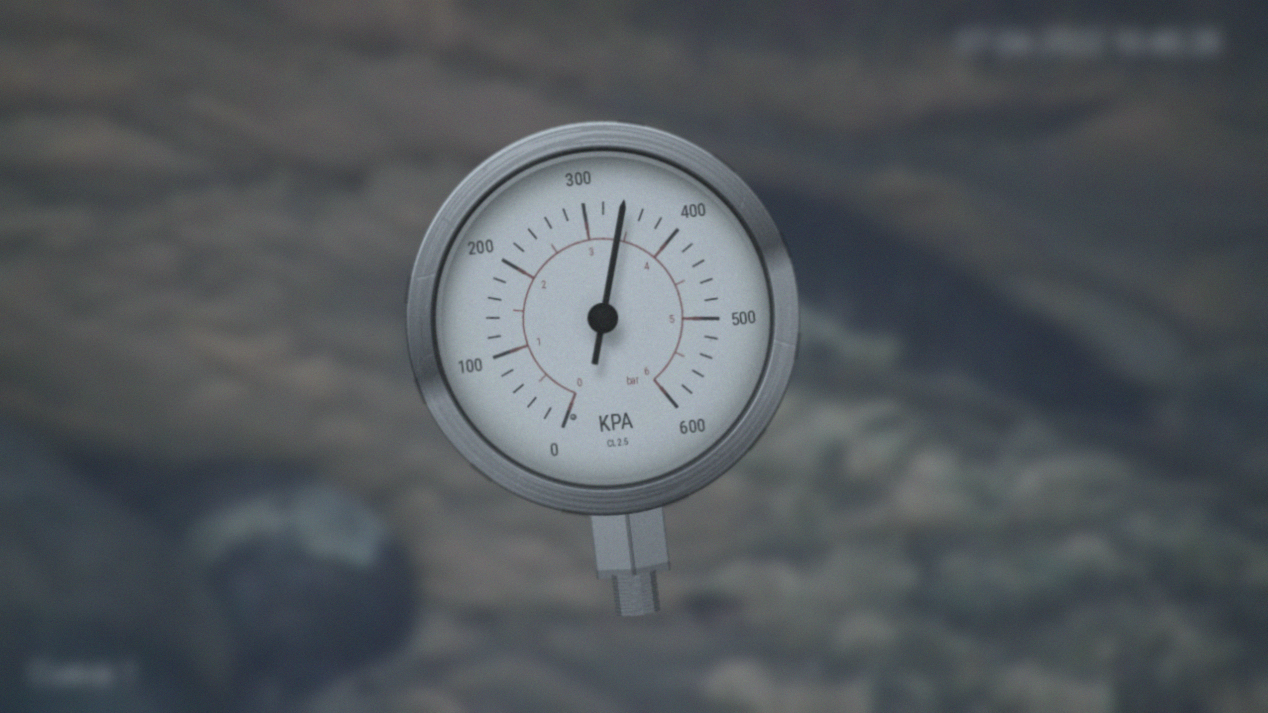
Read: 340kPa
